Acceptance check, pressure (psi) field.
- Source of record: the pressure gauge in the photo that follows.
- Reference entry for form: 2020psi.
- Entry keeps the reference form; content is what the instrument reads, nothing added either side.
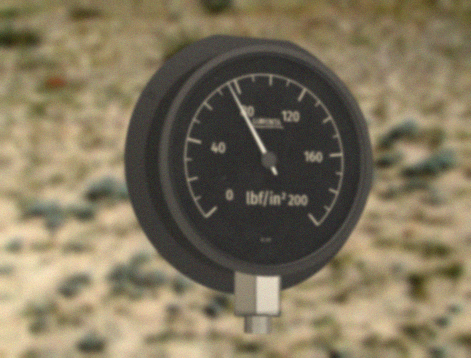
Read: 75psi
